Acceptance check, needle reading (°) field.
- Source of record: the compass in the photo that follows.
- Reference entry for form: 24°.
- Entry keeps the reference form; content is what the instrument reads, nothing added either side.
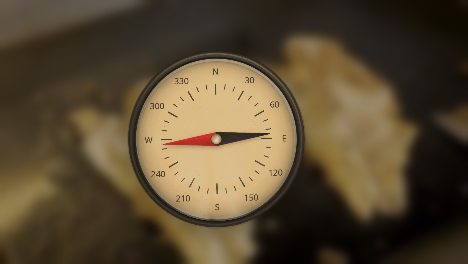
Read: 265°
